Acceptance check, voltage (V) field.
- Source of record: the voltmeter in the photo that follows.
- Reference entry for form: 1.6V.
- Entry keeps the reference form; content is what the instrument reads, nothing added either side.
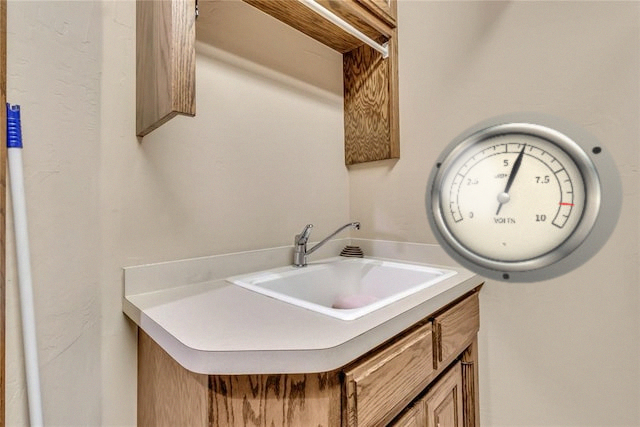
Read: 5.75V
